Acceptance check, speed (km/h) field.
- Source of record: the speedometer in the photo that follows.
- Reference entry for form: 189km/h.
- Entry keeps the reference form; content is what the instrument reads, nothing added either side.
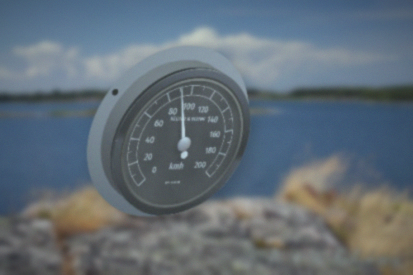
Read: 90km/h
